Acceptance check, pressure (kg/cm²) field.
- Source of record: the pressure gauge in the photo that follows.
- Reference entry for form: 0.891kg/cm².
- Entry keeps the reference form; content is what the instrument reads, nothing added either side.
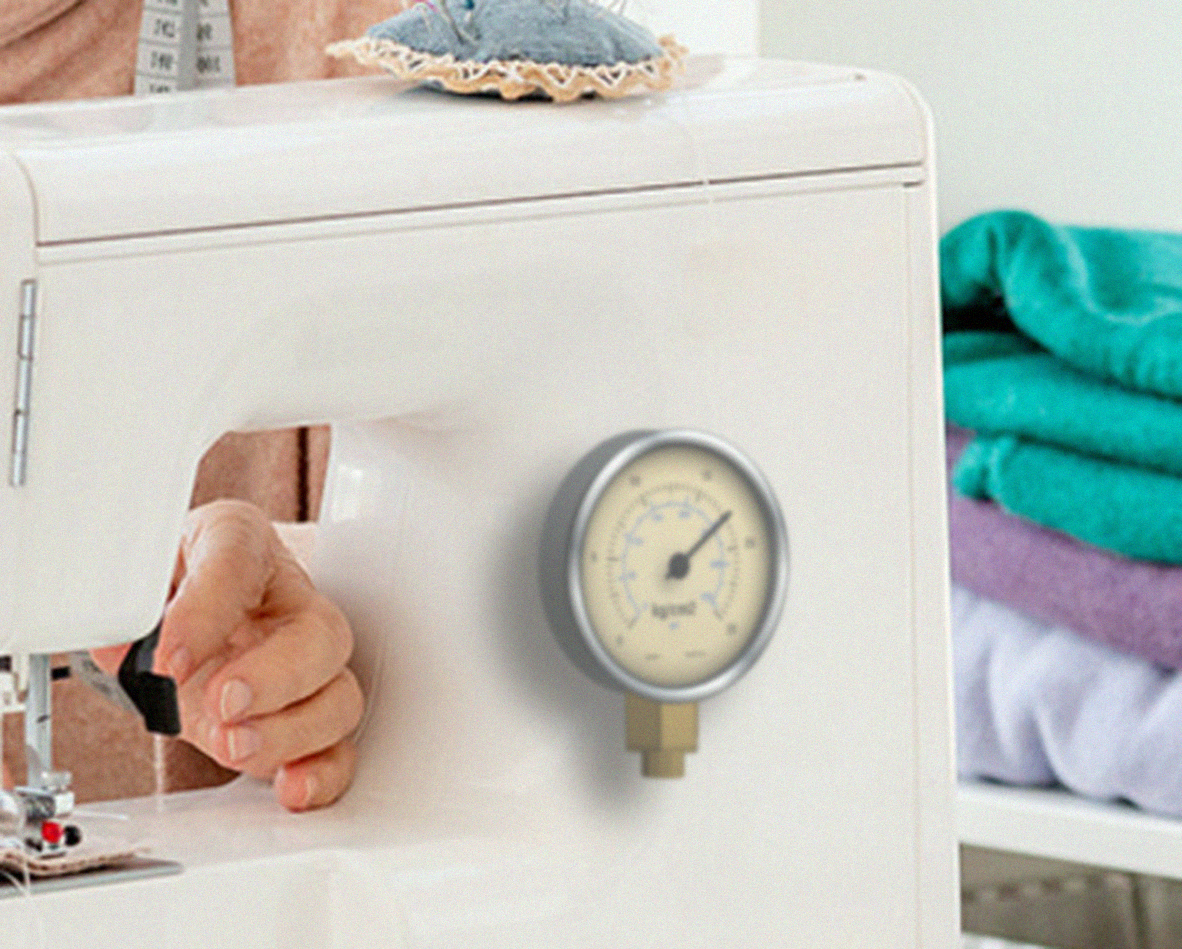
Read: 17.5kg/cm²
